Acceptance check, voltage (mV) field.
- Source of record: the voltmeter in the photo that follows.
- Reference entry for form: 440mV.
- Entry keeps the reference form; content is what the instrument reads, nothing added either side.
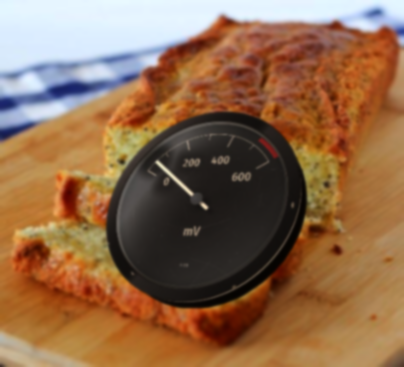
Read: 50mV
